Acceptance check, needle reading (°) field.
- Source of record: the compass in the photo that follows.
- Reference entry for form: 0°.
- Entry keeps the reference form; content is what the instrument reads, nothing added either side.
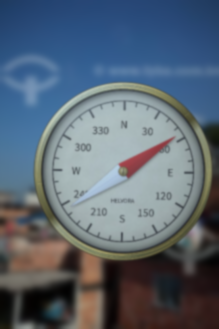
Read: 55°
